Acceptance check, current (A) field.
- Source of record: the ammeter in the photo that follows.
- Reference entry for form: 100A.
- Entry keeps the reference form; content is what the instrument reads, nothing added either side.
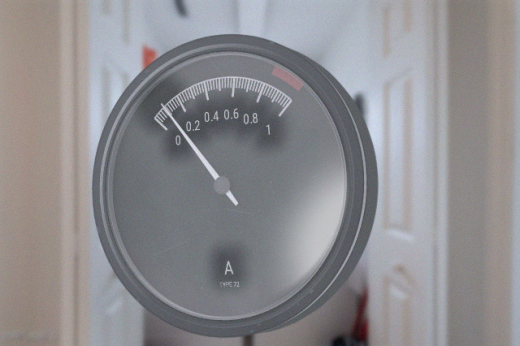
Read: 0.1A
